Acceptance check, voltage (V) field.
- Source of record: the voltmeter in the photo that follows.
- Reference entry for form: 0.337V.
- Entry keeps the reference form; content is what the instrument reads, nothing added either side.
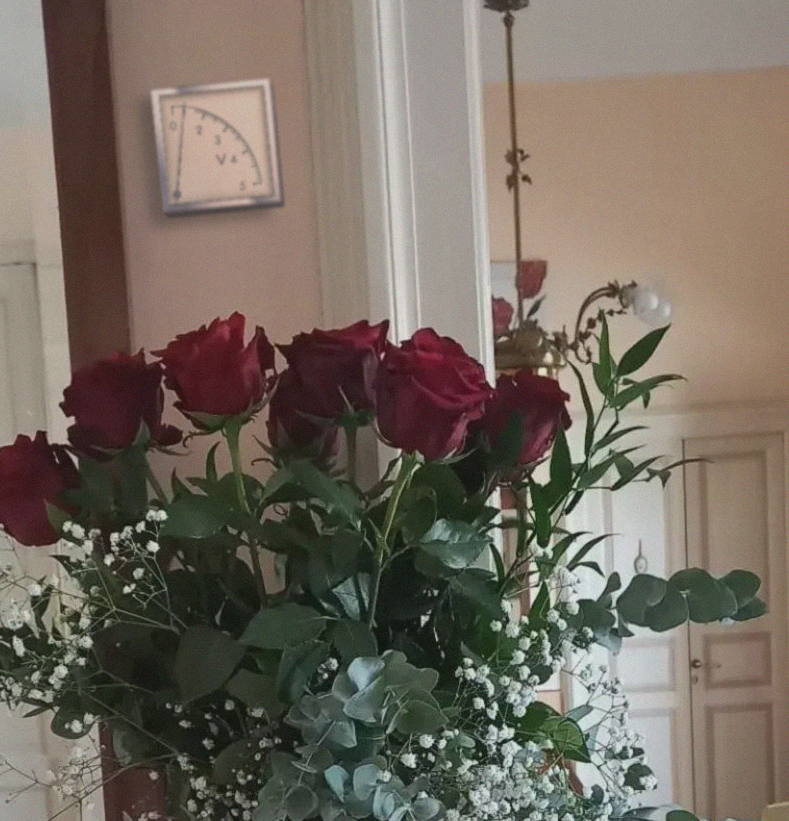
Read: 1V
